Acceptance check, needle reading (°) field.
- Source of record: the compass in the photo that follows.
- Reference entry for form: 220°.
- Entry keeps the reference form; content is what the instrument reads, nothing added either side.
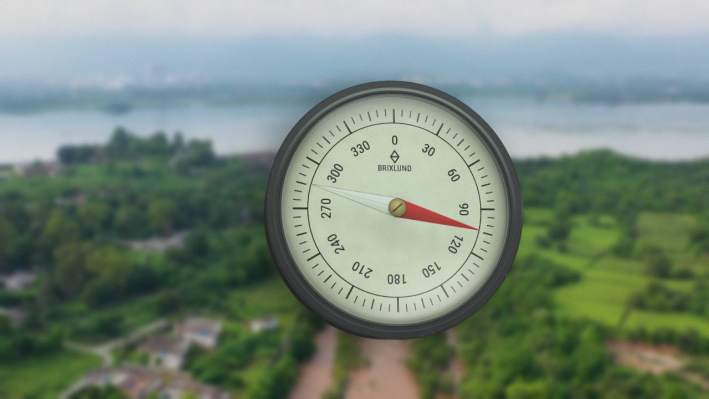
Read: 105°
